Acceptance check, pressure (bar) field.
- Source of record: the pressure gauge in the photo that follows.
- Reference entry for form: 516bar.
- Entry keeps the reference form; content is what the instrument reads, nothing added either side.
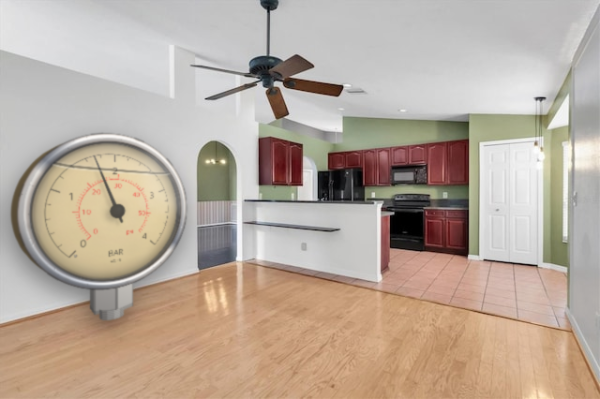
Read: 1.7bar
